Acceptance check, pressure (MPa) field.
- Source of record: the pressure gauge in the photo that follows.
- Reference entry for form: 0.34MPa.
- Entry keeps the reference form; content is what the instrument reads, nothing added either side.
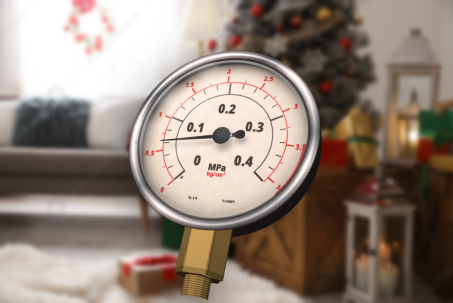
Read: 0.06MPa
